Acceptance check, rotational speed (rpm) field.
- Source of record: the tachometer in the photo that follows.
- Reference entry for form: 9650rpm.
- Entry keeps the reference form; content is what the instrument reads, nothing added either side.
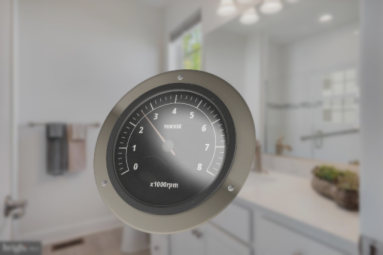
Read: 2600rpm
